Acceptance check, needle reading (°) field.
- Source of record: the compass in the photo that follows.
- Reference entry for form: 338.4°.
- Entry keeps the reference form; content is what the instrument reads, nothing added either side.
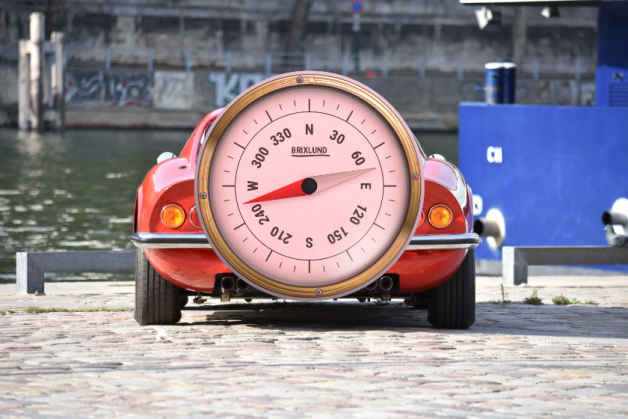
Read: 255°
